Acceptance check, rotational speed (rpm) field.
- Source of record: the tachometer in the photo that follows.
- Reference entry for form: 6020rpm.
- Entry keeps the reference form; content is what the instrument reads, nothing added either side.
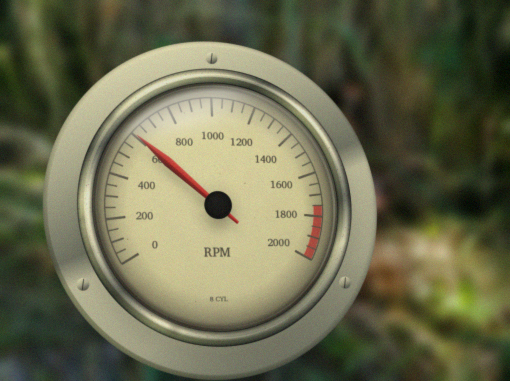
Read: 600rpm
